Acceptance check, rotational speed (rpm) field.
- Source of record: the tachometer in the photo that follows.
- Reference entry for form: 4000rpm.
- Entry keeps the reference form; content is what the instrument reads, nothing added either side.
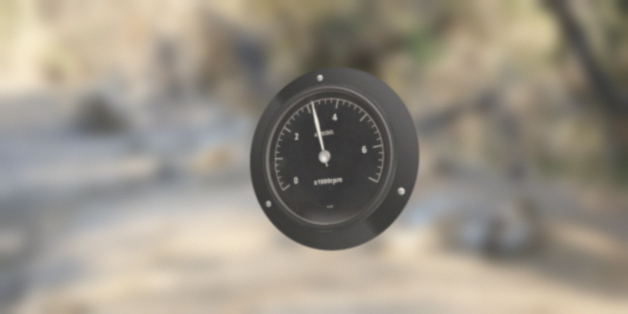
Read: 3200rpm
